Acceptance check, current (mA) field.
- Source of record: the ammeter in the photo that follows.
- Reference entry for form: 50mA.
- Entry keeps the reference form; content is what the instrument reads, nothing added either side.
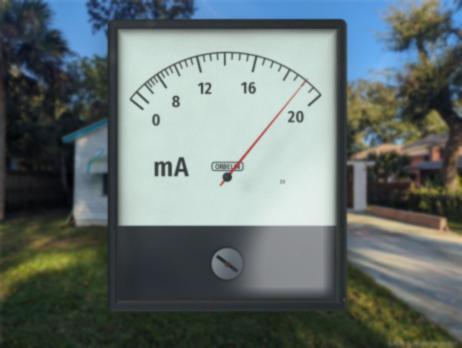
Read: 19mA
